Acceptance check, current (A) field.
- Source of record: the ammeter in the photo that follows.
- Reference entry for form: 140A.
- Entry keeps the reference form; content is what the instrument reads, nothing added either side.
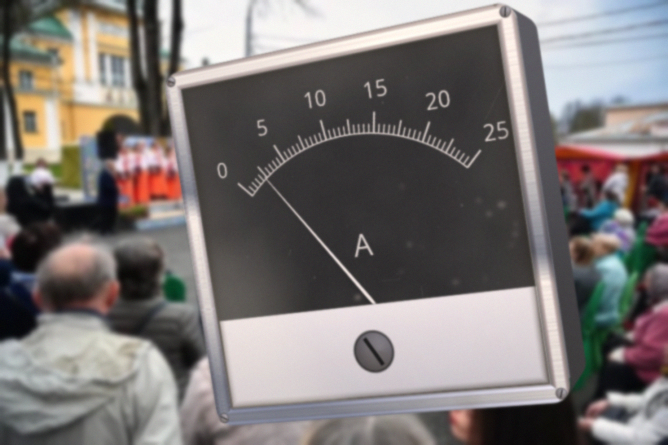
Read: 2.5A
